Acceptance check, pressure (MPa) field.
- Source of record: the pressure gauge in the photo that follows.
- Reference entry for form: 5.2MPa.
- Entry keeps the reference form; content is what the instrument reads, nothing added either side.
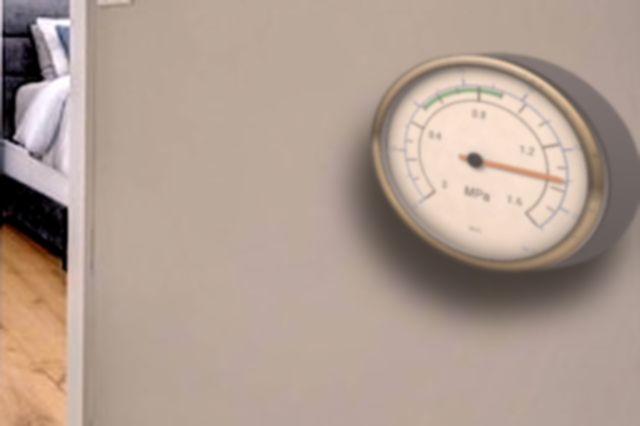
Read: 1.35MPa
